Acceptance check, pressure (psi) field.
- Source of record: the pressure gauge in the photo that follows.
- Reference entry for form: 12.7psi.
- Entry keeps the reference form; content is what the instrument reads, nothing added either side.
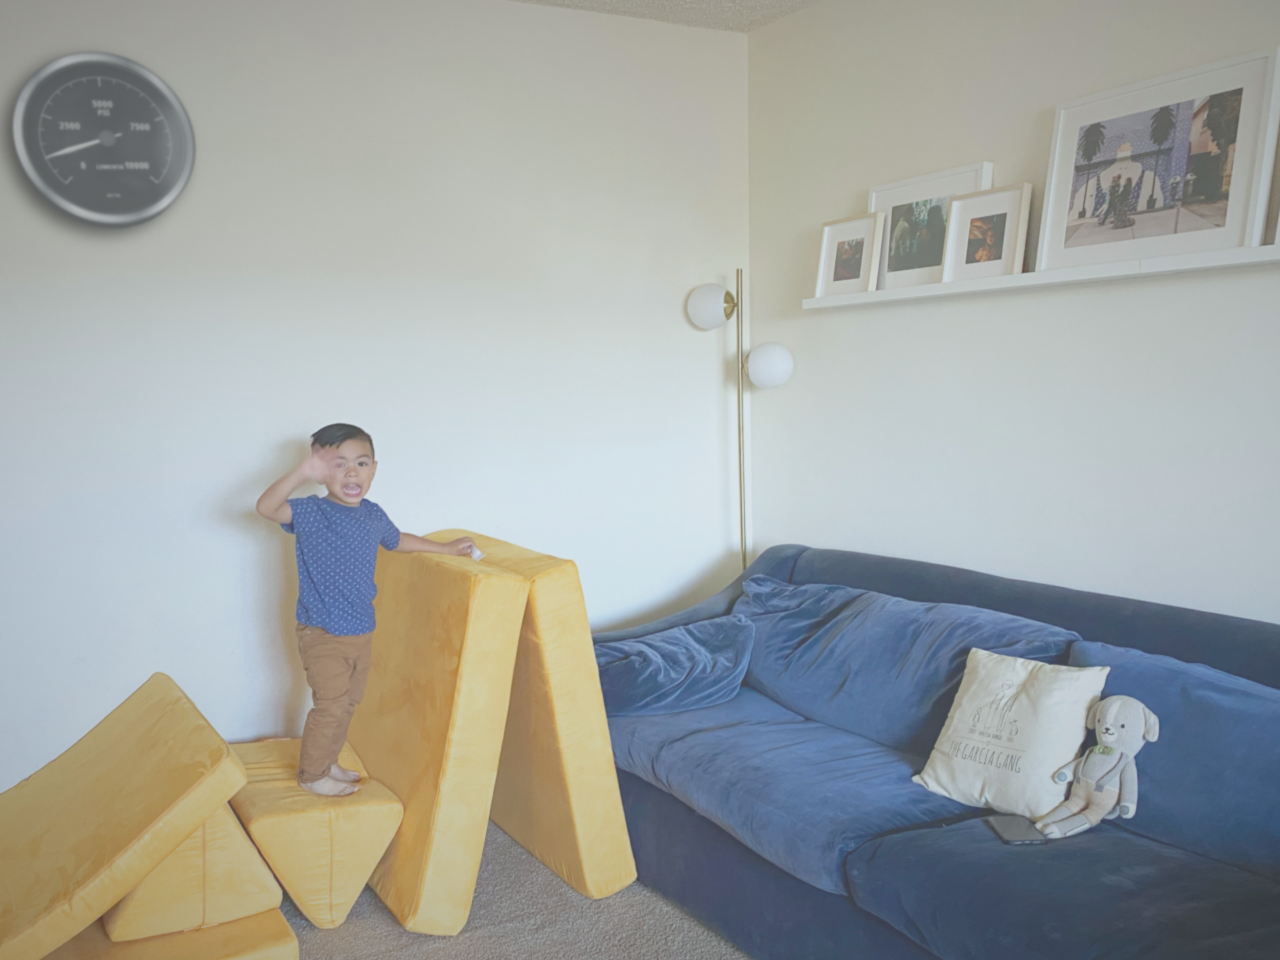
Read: 1000psi
